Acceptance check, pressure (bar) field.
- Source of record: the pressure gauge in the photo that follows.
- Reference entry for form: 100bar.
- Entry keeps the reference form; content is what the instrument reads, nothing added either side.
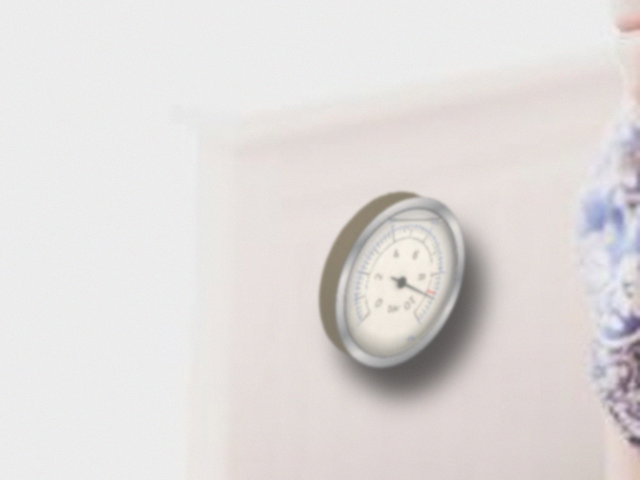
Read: 9bar
